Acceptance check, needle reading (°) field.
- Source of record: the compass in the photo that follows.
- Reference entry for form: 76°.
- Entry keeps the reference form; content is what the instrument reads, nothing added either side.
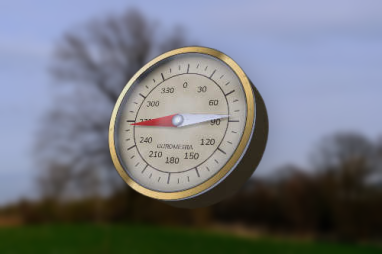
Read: 265°
